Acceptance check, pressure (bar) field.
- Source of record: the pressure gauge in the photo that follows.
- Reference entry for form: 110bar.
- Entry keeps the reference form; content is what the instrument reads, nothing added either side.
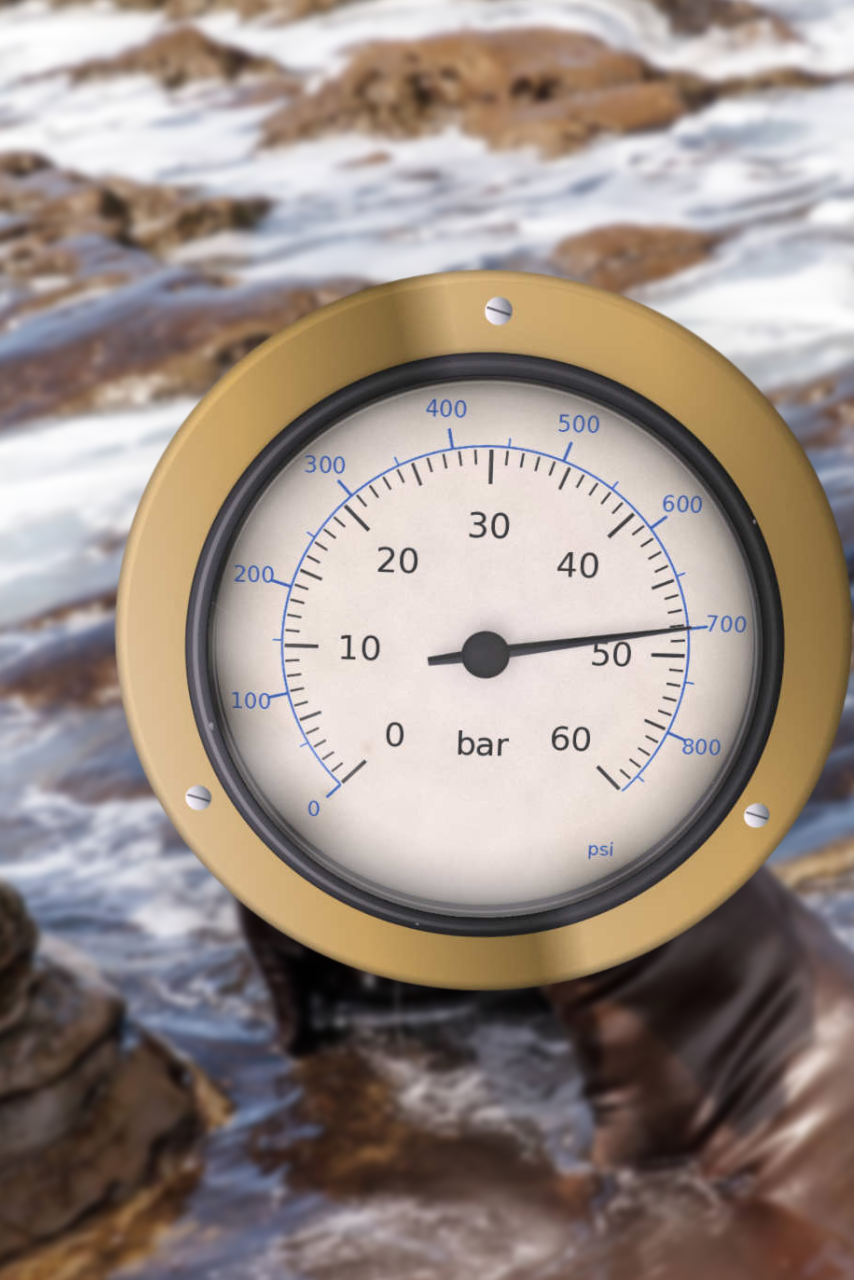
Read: 48bar
